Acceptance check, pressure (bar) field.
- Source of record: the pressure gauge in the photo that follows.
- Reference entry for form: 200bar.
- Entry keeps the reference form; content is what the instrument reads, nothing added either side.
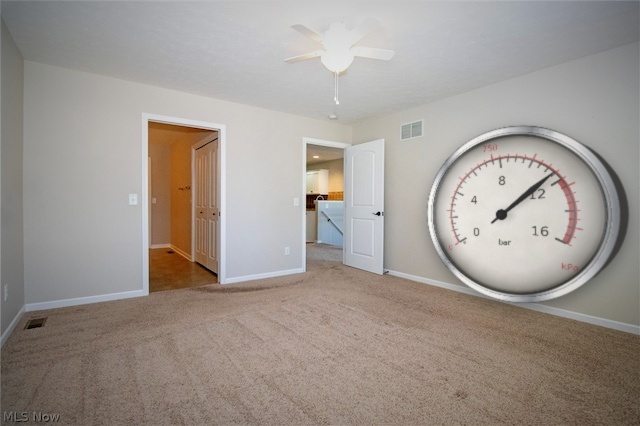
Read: 11.5bar
